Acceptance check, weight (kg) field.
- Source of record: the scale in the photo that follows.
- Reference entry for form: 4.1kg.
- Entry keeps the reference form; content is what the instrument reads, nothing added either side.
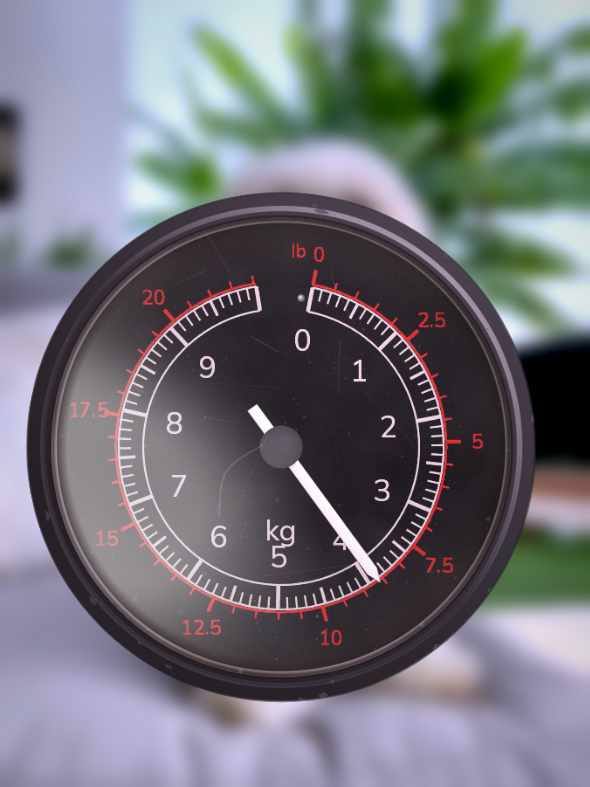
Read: 3.9kg
